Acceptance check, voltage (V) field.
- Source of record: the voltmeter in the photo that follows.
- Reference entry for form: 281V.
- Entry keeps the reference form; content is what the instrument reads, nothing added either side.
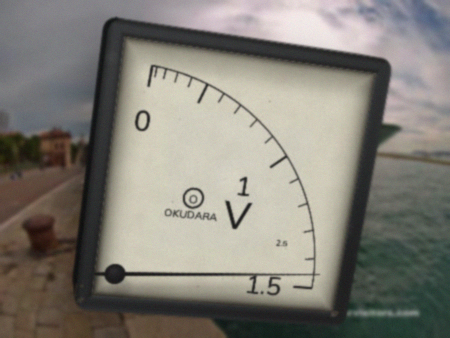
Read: 1.45V
